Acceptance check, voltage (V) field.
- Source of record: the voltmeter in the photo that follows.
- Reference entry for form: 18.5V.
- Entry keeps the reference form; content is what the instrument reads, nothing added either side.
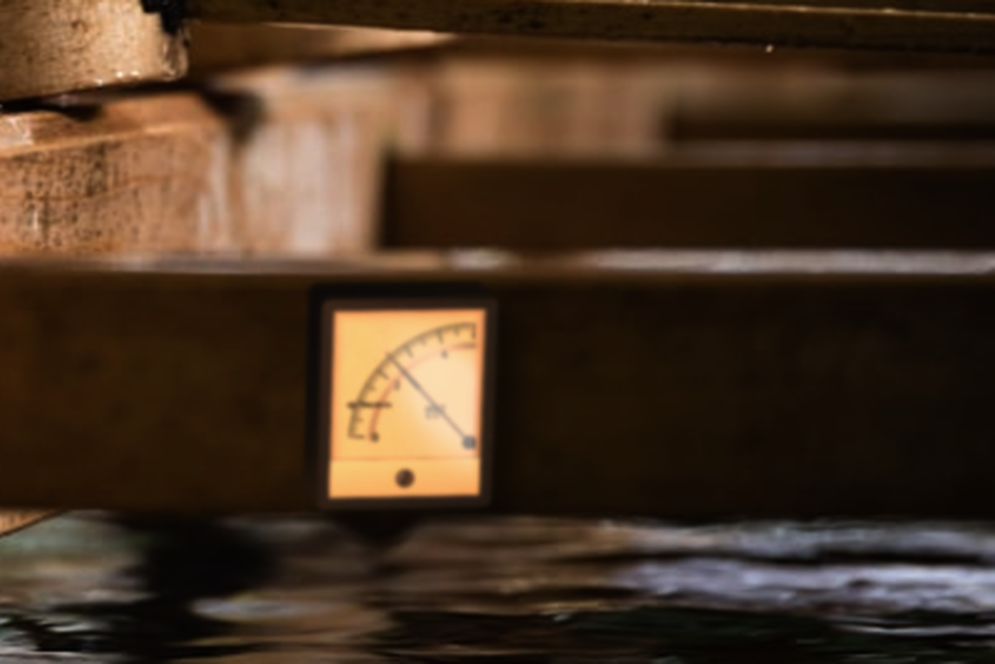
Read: 2.5V
